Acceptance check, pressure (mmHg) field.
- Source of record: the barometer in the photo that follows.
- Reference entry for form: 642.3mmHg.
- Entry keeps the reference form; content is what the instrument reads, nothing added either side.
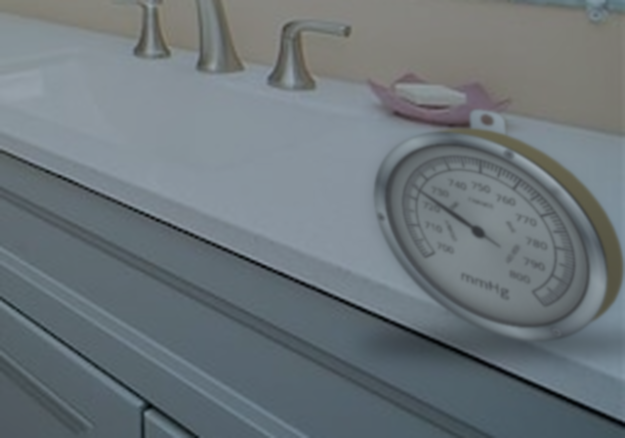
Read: 725mmHg
